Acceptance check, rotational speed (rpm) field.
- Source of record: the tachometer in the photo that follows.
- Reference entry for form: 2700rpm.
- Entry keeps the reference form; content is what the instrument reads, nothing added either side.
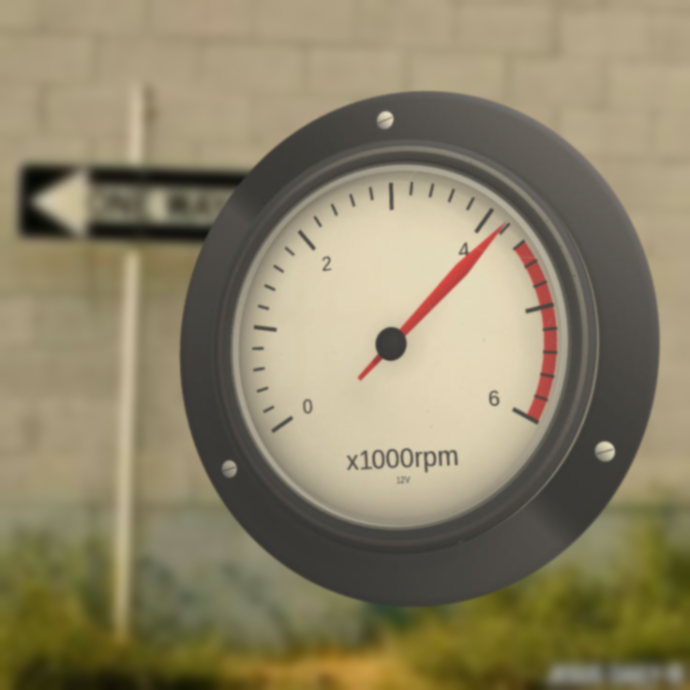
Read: 4200rpm
